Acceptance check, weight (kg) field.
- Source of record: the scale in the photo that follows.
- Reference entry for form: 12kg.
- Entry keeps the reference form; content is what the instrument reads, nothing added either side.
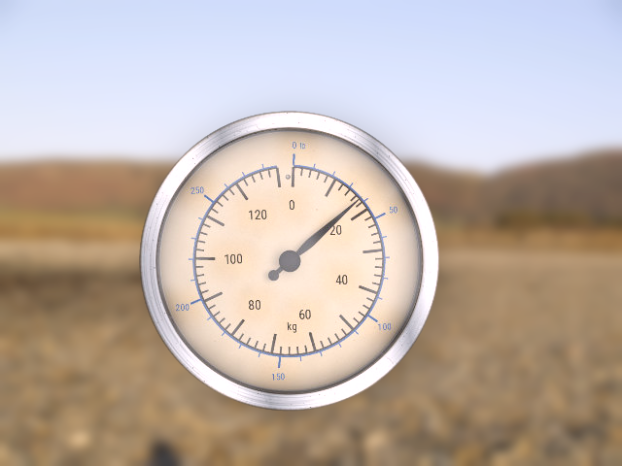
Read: 17kg
